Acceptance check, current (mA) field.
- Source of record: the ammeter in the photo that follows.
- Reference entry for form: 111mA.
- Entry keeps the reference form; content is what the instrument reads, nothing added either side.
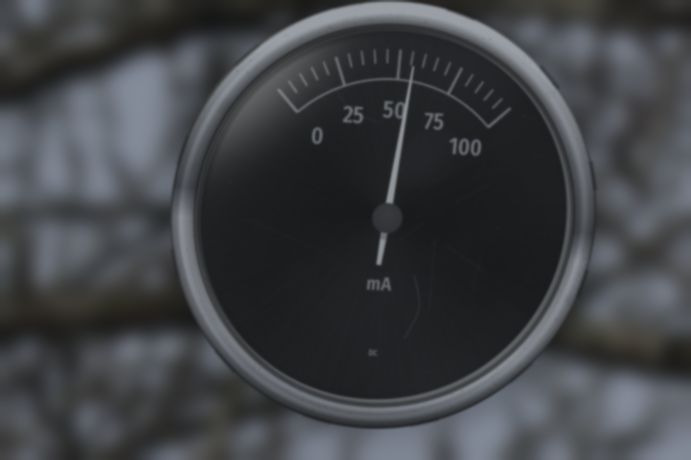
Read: 55mA
